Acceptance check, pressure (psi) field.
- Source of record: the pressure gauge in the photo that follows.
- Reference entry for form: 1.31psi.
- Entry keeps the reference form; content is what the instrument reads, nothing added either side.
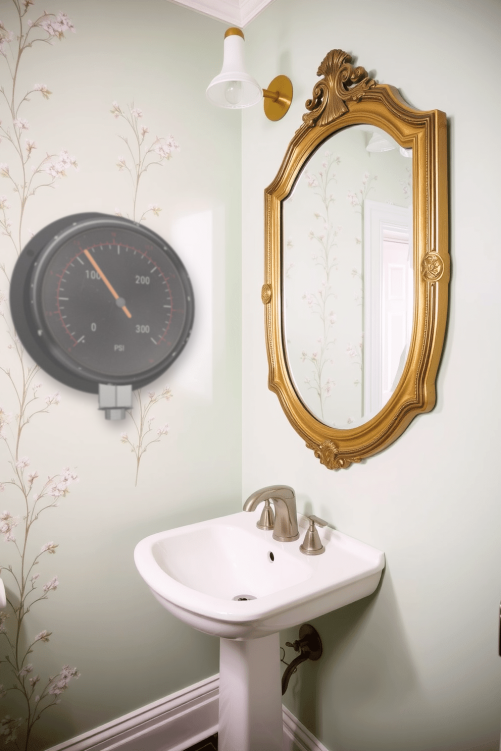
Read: 110psi
